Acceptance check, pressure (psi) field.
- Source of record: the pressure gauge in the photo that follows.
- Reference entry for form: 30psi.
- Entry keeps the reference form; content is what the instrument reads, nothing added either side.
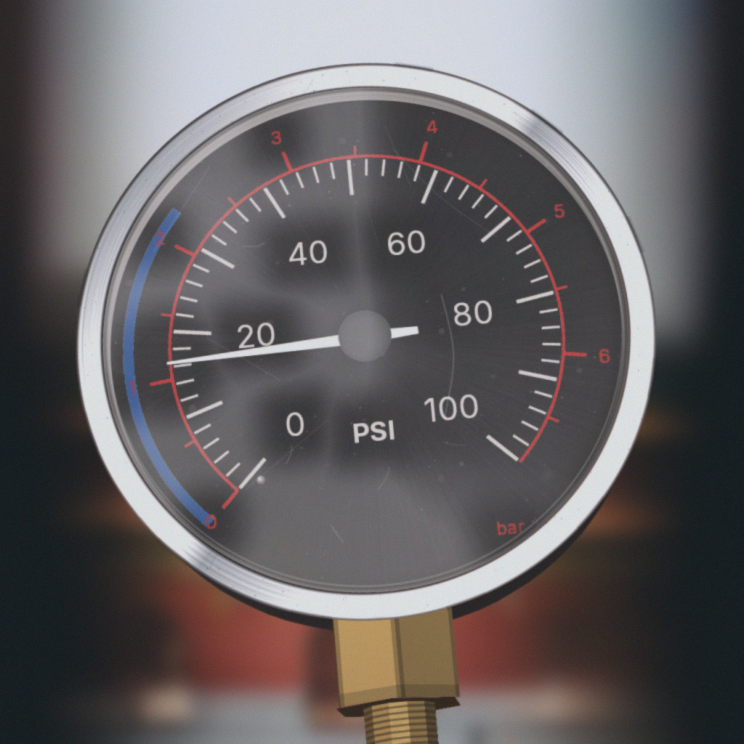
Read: 16psi
